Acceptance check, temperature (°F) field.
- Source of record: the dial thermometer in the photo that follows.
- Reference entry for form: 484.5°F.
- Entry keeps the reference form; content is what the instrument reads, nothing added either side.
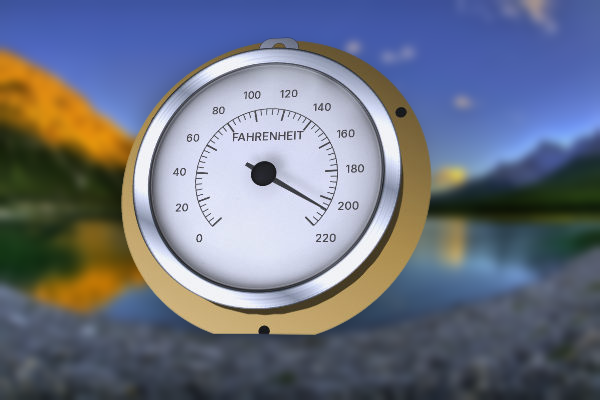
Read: 208°F
